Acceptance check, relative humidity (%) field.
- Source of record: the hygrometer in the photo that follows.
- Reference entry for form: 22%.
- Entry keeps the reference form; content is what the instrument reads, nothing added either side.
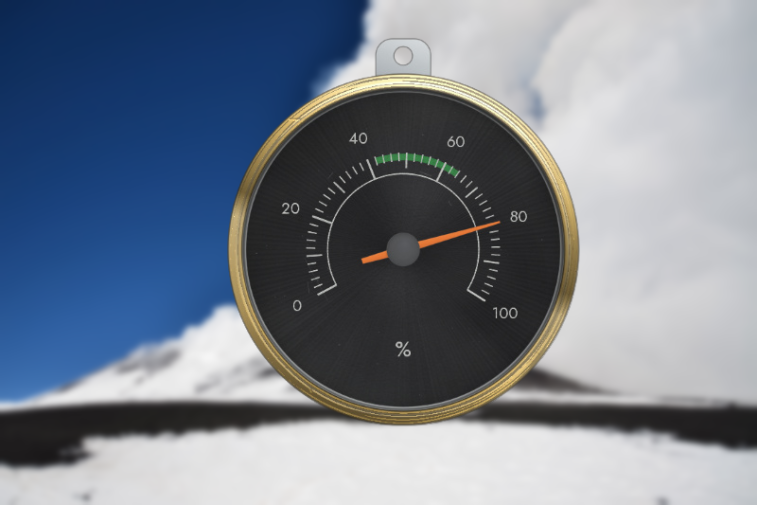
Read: 80%
